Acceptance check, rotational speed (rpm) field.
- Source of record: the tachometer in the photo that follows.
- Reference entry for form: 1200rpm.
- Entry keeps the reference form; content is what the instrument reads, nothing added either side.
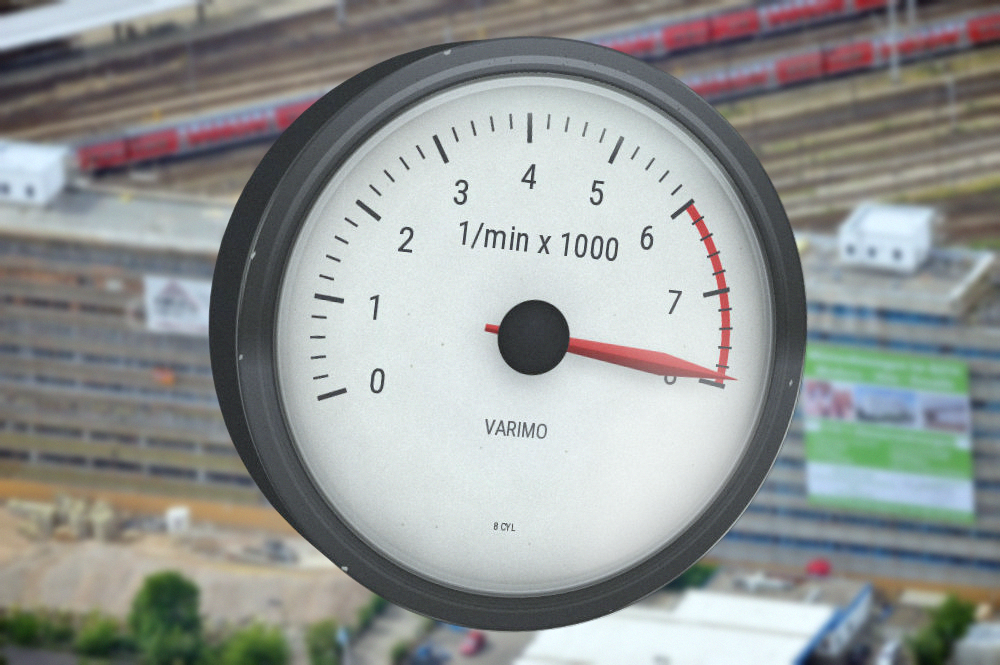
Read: 7900rpm
